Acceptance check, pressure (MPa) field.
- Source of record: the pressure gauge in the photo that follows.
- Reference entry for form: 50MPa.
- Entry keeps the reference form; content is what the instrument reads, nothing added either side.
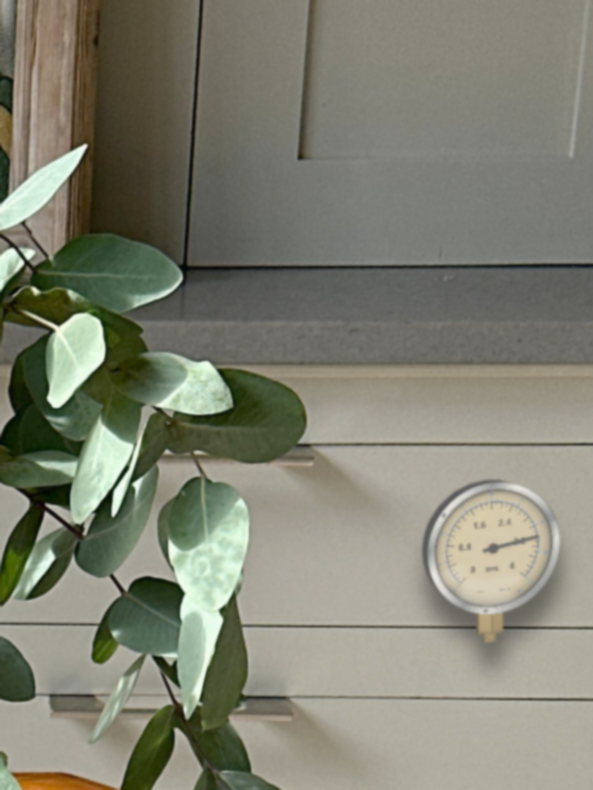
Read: 3.2MPa
